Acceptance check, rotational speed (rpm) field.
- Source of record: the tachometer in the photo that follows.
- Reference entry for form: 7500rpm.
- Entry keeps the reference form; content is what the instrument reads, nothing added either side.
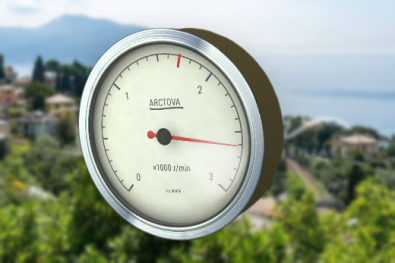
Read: 2600rpm
